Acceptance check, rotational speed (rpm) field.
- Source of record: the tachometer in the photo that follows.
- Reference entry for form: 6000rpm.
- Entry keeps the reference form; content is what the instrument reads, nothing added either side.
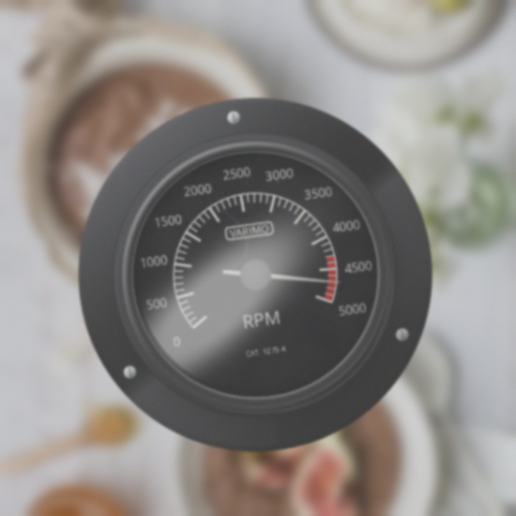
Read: 4700rpm
